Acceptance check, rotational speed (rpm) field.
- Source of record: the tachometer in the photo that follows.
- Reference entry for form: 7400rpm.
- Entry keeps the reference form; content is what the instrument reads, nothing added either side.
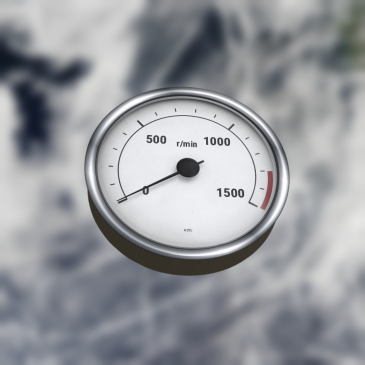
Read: 0rpm
